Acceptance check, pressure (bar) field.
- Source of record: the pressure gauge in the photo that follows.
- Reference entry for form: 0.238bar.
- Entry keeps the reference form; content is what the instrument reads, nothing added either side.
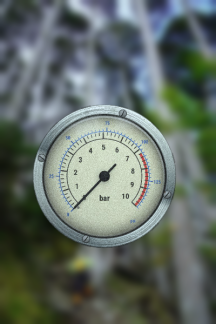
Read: 0bar
